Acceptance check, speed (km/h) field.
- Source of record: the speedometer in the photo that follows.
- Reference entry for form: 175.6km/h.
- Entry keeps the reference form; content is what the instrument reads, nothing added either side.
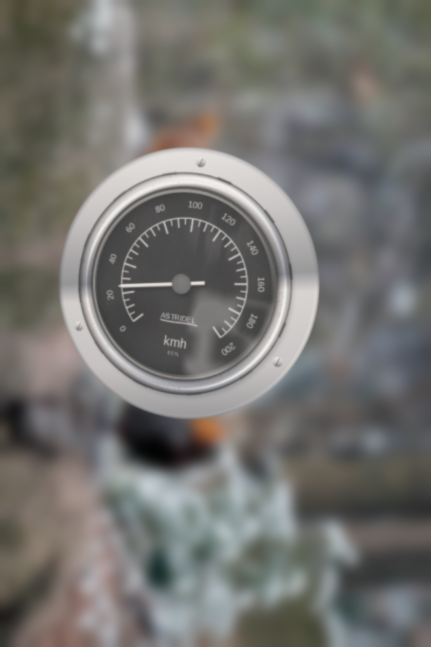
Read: 25km/h
